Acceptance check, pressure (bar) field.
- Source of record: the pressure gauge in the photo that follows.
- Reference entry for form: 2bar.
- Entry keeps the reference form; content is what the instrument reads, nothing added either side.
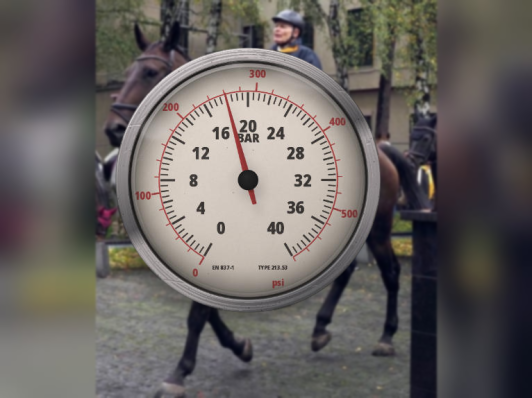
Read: 18bar
